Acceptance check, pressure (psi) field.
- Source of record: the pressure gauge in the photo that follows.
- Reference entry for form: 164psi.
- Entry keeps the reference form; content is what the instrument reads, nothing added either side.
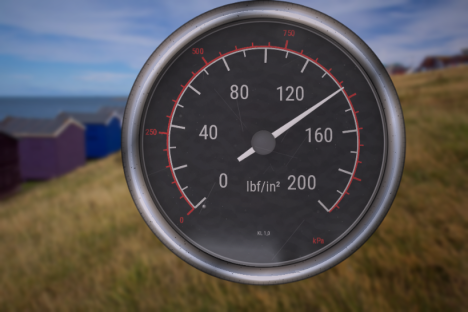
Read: 140psi
